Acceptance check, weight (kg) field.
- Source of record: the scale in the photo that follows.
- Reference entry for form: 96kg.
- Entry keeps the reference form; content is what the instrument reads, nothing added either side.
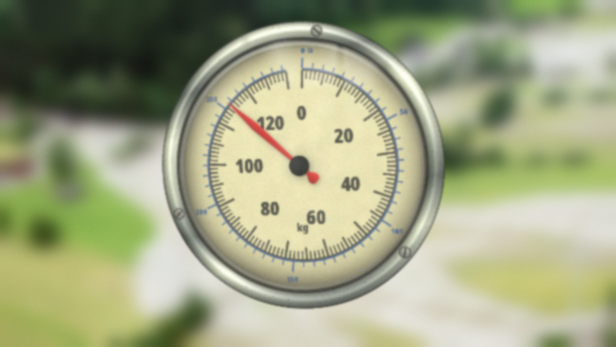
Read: 115kg
